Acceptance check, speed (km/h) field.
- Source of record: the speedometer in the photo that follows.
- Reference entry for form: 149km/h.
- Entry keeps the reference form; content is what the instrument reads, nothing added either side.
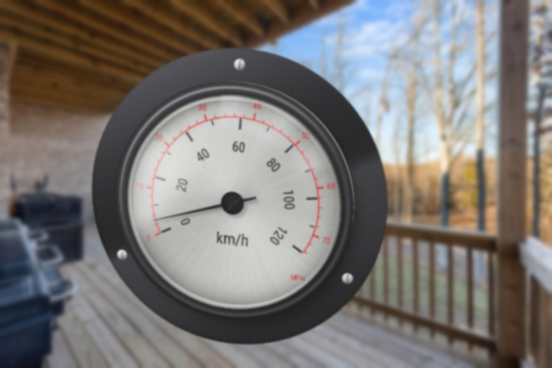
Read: 5km/h
